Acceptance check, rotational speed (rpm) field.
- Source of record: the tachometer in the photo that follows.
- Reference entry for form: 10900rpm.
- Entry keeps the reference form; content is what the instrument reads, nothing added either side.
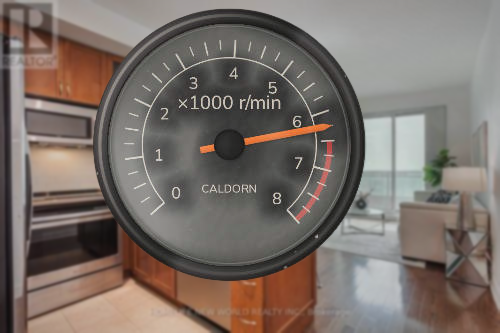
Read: 6250rpm
